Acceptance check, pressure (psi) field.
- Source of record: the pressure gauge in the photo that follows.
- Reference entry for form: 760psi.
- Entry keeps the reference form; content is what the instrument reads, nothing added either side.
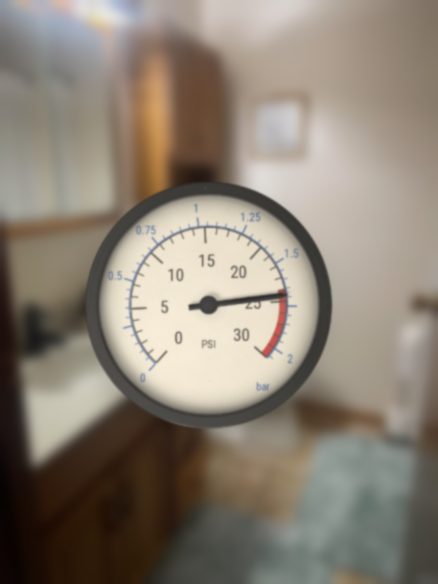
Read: 24.5psi
